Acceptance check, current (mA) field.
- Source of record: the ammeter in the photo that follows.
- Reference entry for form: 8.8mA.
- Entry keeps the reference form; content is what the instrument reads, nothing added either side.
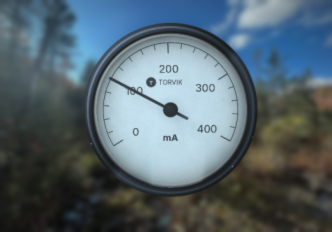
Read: 100mA
